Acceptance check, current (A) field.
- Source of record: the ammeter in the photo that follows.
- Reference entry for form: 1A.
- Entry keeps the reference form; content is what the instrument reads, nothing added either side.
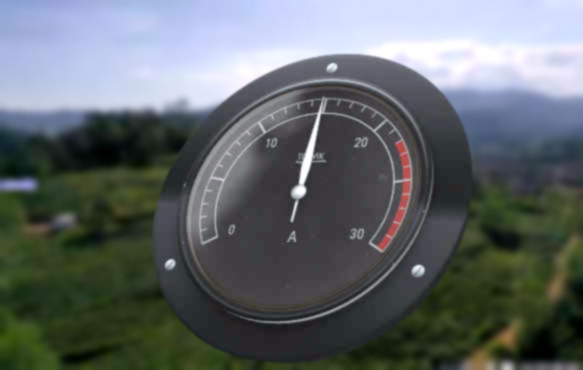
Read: 15A
